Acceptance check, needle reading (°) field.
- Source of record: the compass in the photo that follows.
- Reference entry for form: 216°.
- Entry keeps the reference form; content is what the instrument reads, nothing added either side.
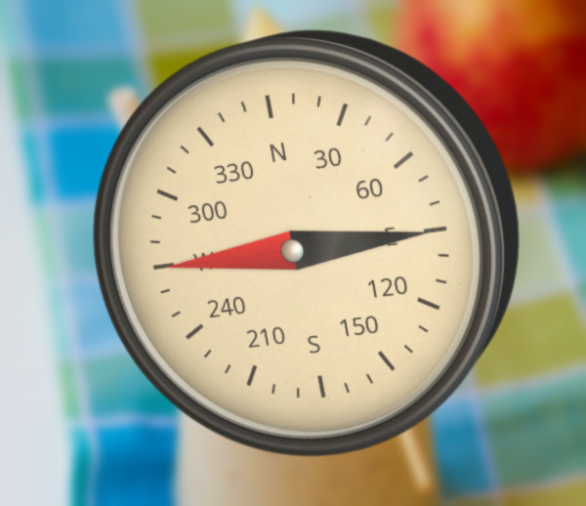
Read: 270°
